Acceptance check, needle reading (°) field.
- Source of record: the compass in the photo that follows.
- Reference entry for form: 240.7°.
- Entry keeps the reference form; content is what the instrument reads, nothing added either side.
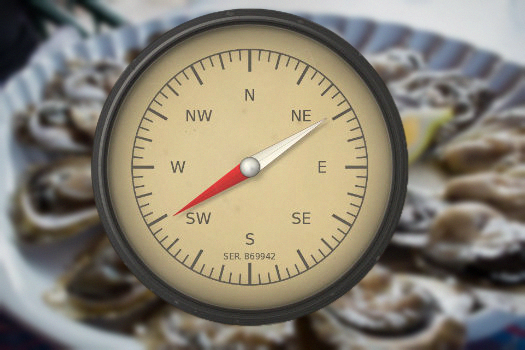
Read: 237.5°
